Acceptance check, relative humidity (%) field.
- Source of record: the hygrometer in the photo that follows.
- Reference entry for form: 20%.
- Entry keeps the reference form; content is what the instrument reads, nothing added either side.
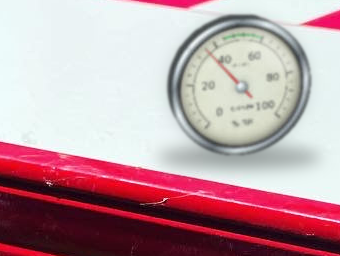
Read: 36%
